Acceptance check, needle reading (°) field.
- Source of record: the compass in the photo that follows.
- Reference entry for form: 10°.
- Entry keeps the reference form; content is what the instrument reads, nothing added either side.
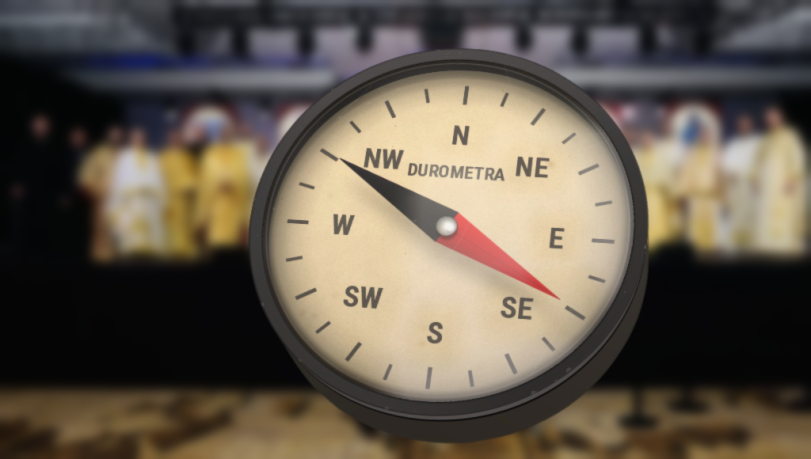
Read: 120°
